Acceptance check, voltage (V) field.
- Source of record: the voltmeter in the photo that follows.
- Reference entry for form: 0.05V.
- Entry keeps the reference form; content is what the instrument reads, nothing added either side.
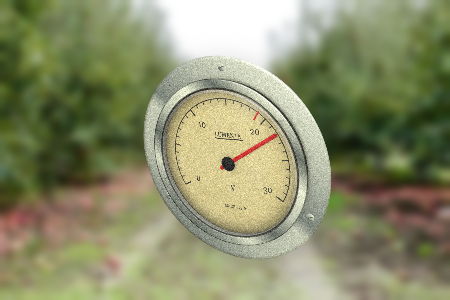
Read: 22V
